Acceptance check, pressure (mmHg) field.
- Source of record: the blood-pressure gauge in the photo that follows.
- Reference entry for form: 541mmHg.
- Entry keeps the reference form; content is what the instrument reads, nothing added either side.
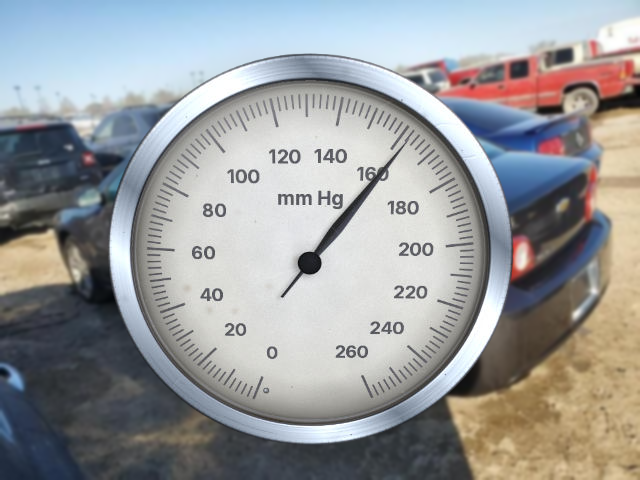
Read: 162mmHg
